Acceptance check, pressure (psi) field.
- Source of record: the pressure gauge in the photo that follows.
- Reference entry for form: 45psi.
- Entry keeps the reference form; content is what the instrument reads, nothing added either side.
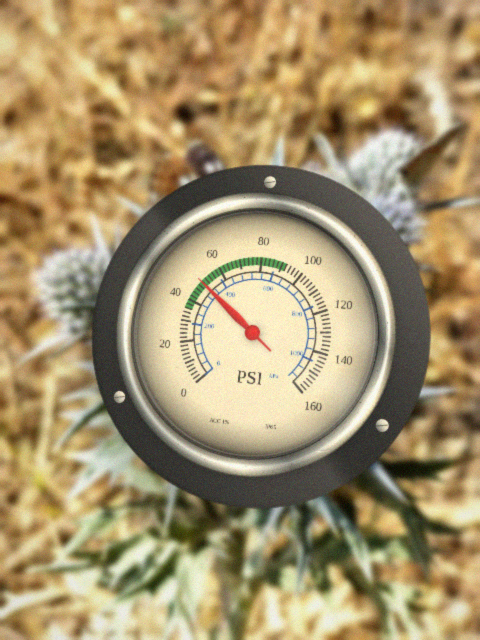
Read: 50psi
